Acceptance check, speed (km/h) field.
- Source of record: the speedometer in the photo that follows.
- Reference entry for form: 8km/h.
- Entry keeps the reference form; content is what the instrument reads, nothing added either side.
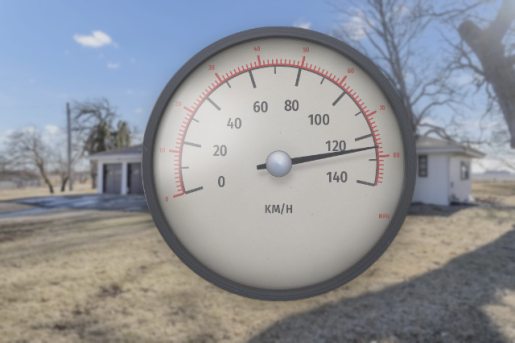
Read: 125km/h
